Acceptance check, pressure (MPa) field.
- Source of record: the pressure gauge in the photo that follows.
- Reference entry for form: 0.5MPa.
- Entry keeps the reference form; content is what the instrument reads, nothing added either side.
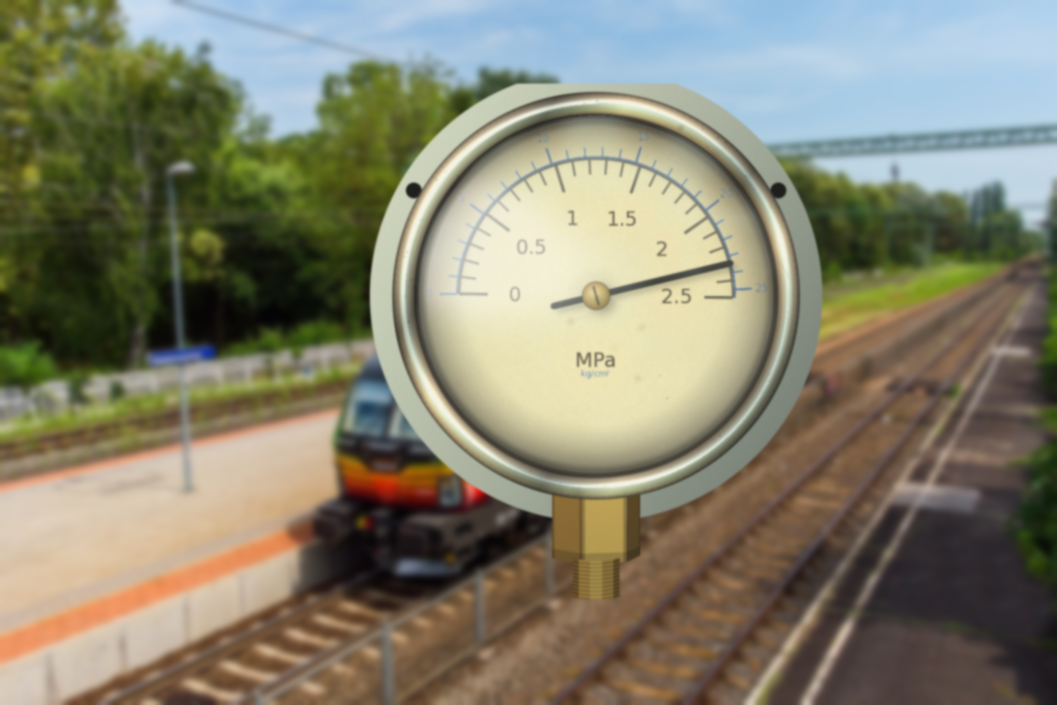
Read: 2.3MPa
